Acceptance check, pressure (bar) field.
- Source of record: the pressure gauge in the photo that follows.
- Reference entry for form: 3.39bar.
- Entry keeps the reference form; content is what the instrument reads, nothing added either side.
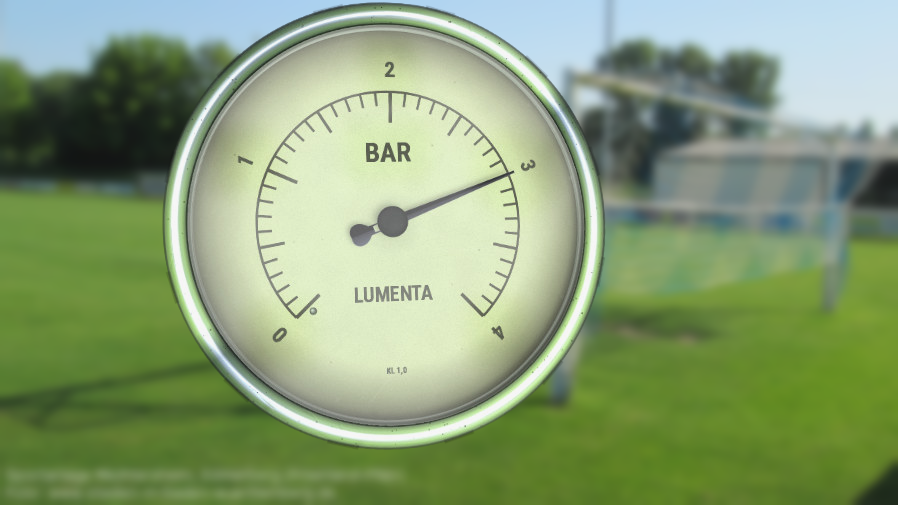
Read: 3bar
